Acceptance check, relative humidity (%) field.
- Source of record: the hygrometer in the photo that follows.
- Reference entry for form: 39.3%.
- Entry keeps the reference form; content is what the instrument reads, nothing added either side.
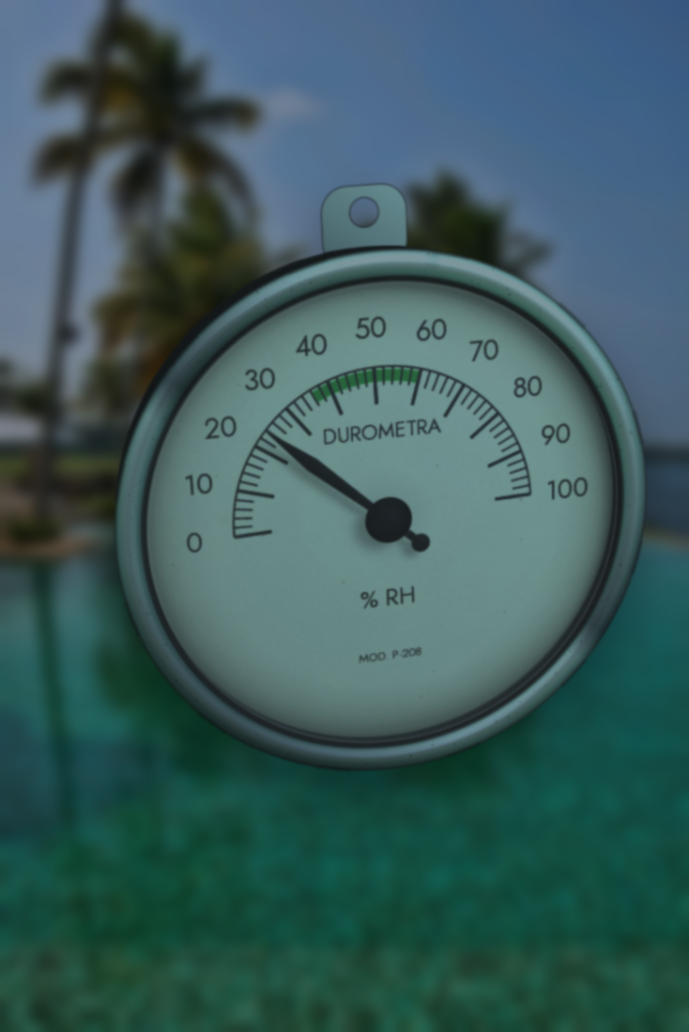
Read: 24%
